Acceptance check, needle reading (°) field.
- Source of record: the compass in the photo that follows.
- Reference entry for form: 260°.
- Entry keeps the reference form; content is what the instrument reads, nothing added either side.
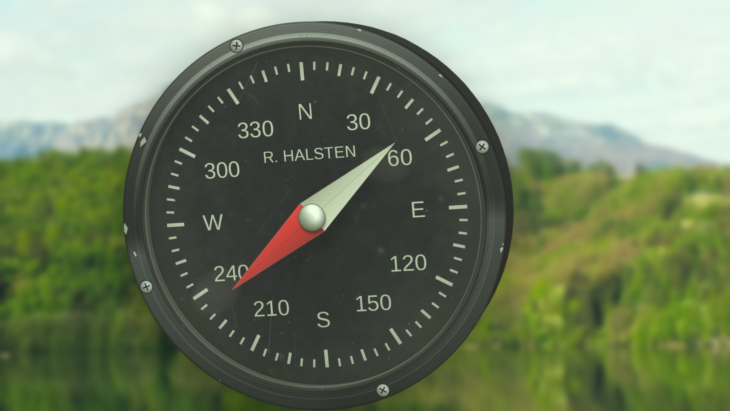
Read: 232.5°
